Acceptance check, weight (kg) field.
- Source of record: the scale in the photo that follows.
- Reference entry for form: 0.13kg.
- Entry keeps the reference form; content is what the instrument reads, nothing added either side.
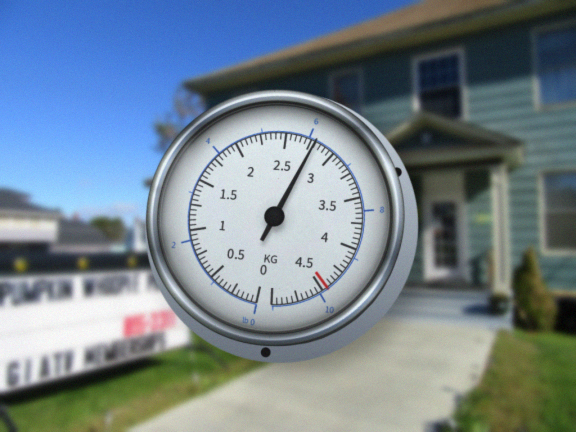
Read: 2.8kg
